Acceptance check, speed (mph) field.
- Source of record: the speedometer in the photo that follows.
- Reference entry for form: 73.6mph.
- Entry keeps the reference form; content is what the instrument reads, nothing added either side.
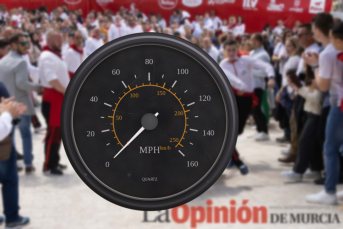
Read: 0mph
